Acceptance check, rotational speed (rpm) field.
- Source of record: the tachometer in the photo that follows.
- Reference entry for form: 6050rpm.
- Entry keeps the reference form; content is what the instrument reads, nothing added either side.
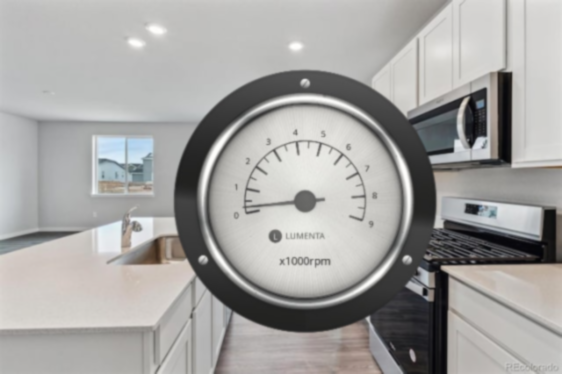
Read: 250rpm
